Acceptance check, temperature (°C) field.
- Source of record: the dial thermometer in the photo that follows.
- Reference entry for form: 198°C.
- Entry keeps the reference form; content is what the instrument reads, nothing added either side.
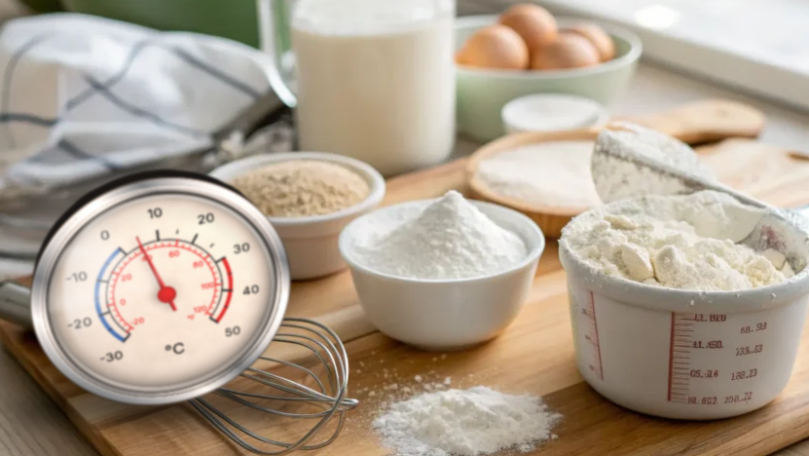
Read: 5°C
